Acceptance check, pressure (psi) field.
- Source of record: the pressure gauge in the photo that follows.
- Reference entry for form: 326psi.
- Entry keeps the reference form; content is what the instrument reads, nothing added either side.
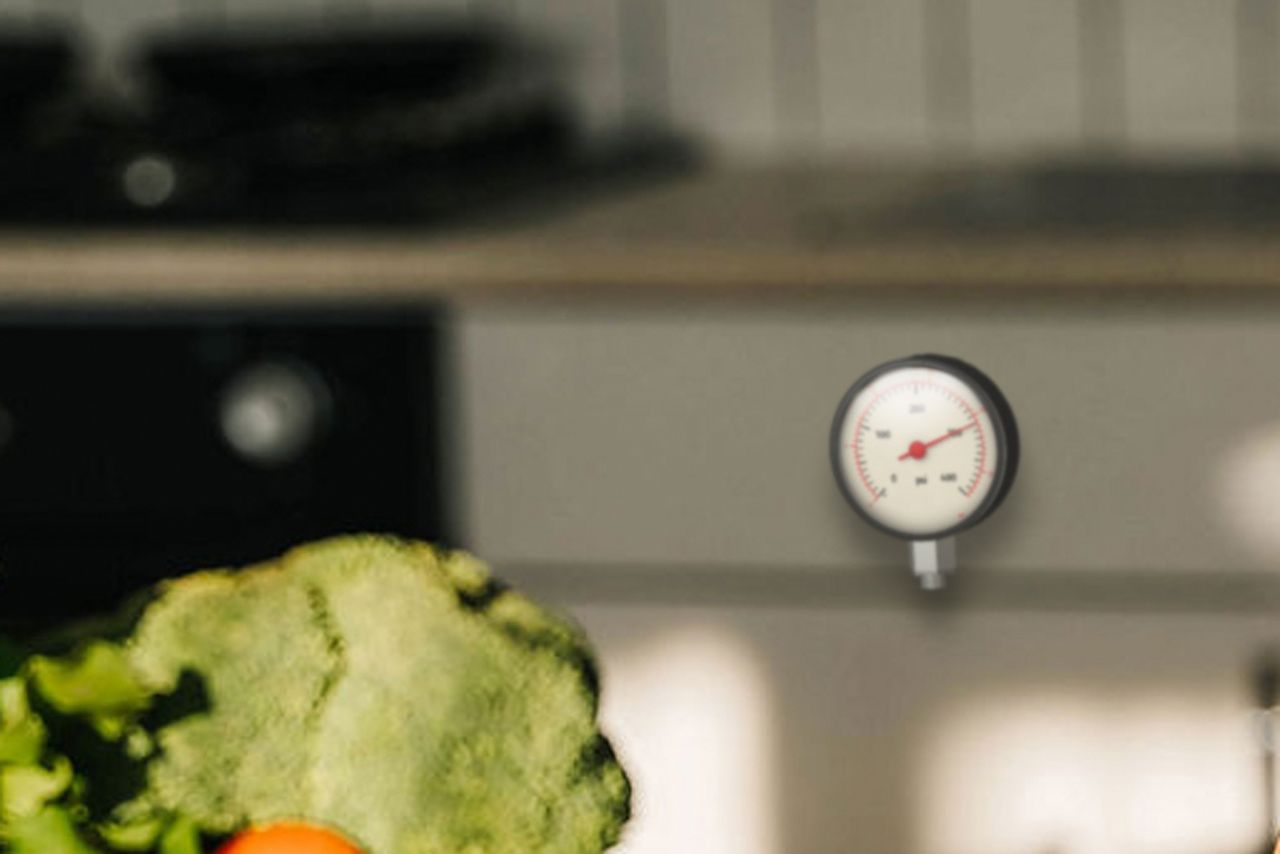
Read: 300psi
